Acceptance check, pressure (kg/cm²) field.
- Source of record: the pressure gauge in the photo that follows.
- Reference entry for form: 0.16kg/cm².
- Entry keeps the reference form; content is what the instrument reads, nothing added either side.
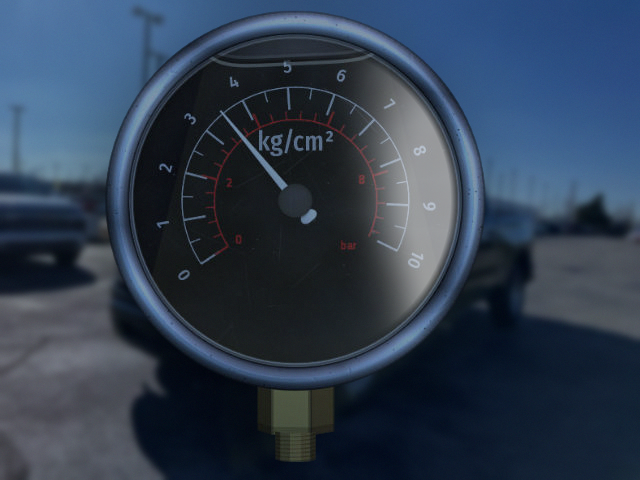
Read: 3.5kg/cm²
